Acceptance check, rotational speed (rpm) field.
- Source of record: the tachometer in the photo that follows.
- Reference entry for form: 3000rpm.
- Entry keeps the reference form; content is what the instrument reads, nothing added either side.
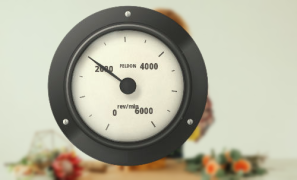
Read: 2000rpm
